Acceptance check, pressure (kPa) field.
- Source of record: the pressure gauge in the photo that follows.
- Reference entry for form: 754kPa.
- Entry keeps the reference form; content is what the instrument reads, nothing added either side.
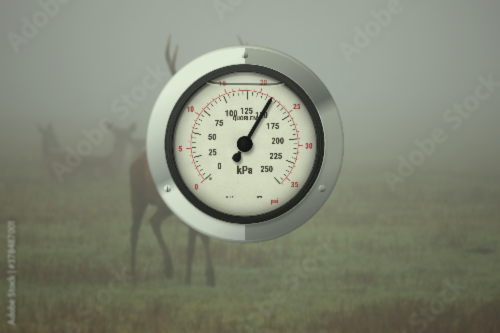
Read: 150kPa
